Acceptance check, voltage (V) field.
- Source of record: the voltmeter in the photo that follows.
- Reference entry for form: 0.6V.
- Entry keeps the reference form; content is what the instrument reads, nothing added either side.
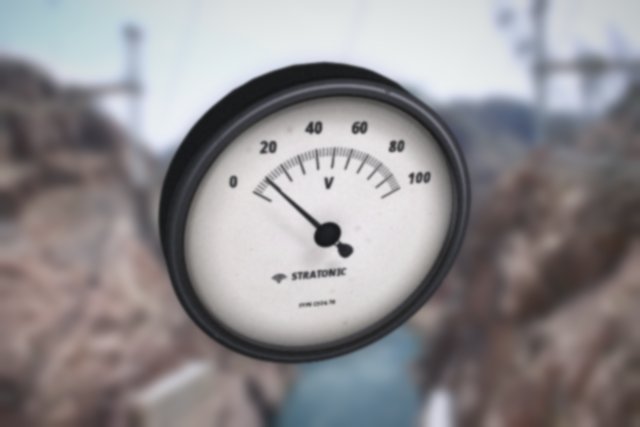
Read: 10V
